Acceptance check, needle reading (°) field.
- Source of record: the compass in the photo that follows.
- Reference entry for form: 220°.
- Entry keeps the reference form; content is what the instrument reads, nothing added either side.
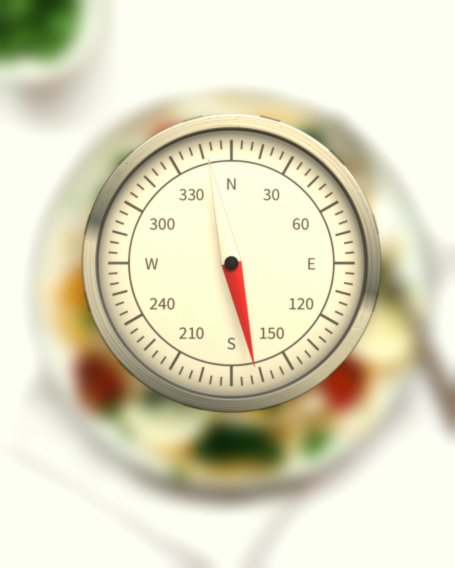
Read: 167.5°
